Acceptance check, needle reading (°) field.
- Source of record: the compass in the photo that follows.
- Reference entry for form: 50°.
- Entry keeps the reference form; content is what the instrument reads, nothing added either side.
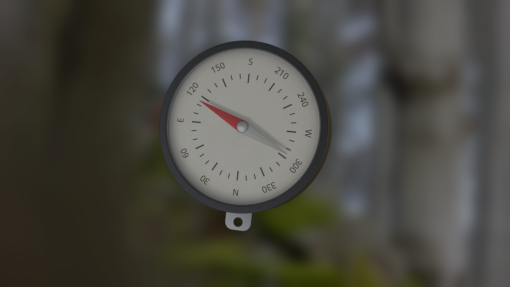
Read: 115°
